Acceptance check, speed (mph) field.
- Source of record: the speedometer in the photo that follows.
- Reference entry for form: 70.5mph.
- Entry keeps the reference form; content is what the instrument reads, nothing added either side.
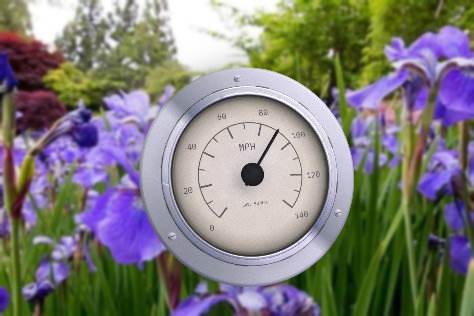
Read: 90mph
